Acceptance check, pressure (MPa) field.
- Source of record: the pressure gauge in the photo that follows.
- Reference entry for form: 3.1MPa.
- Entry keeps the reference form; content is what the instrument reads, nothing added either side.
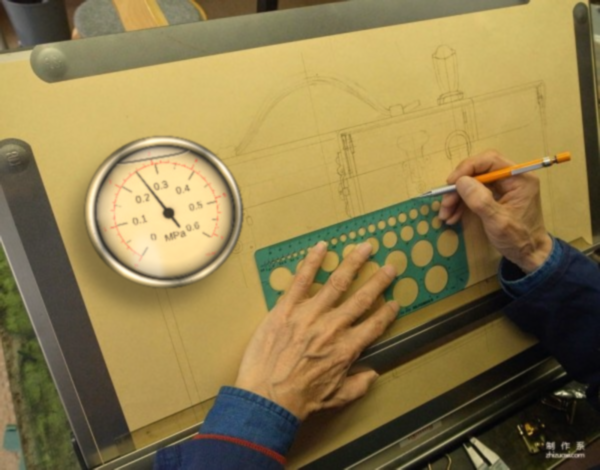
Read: 0.25MPa
